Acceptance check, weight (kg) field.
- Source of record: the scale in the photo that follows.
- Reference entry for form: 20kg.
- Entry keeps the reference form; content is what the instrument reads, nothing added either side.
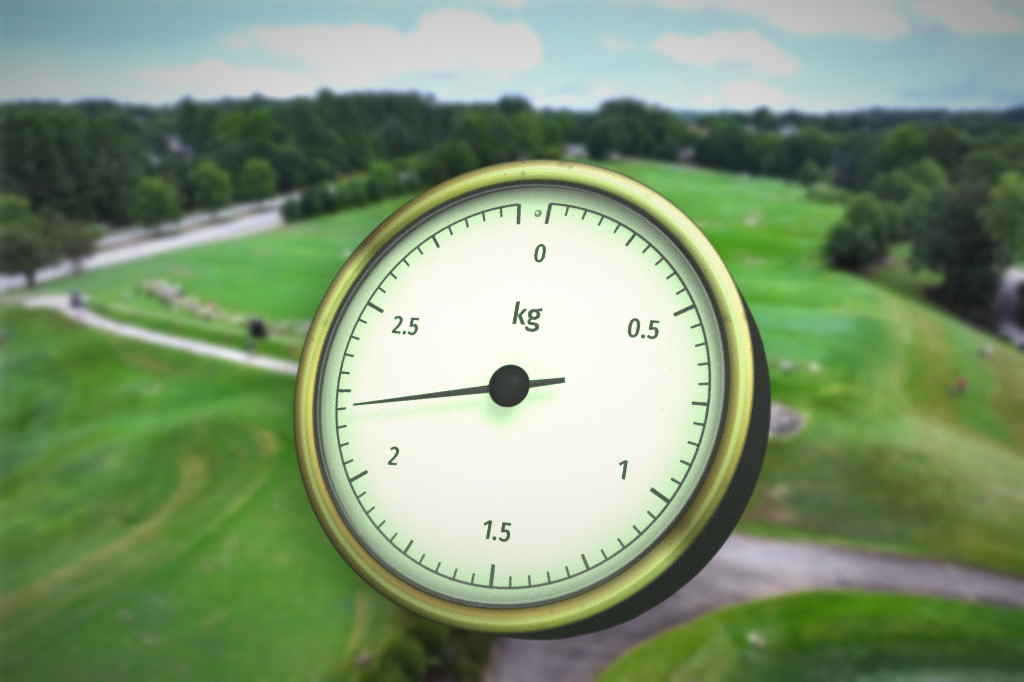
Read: 2.2kg
